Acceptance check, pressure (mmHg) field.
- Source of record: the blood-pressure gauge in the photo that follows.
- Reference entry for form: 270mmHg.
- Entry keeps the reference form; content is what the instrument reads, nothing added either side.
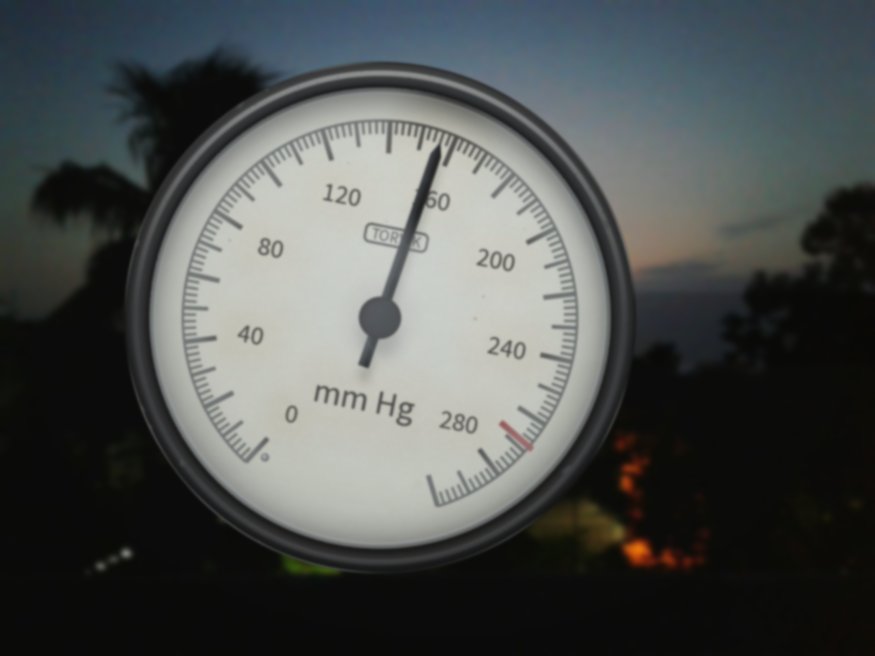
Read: 156mmHg
